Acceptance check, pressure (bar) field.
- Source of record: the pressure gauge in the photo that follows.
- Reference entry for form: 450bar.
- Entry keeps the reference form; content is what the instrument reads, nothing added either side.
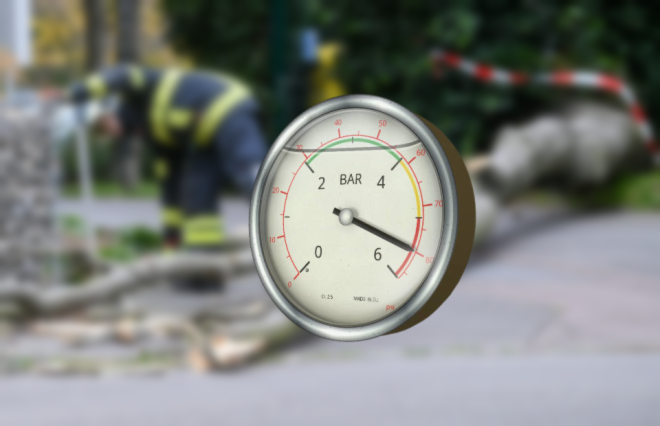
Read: 5.5bar
